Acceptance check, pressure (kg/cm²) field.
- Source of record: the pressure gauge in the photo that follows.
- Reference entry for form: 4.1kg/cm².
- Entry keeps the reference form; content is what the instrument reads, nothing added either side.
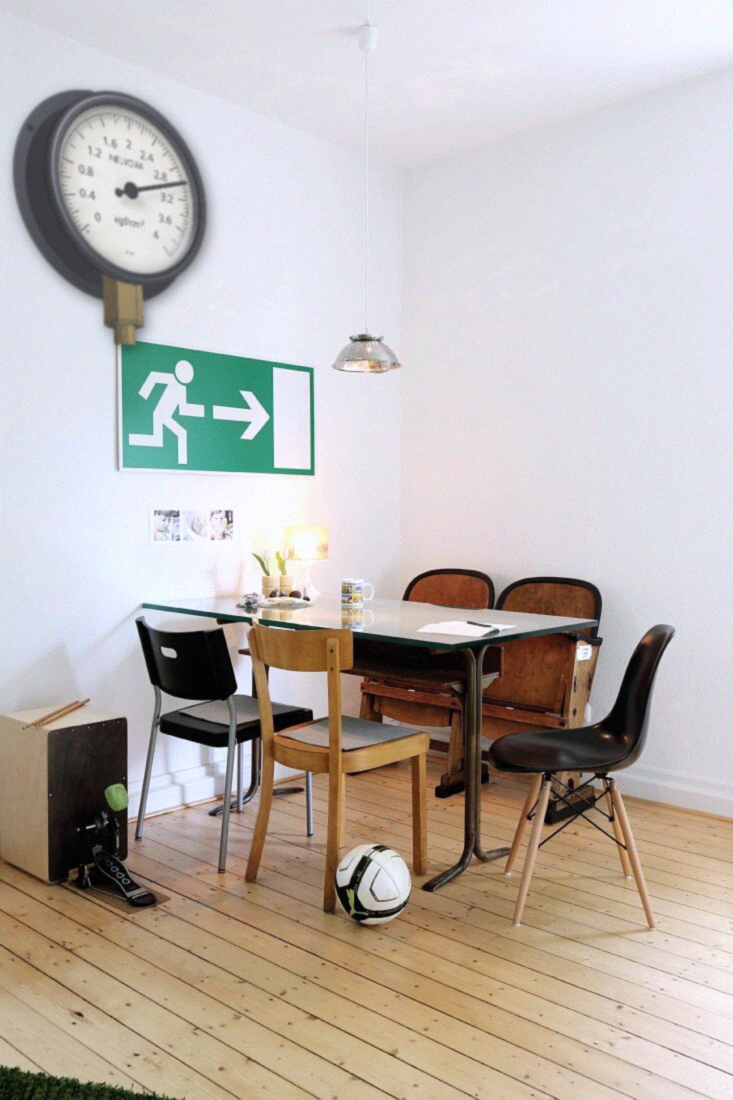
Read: 3kg/cm²
